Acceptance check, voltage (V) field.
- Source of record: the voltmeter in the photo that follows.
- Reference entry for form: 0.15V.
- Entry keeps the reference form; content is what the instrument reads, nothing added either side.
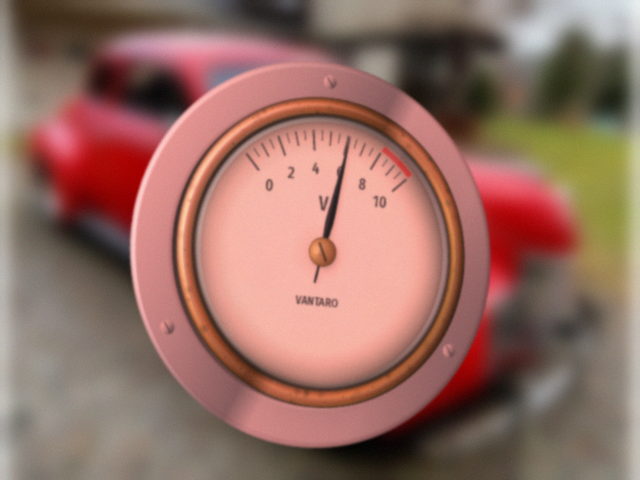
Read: 6V
